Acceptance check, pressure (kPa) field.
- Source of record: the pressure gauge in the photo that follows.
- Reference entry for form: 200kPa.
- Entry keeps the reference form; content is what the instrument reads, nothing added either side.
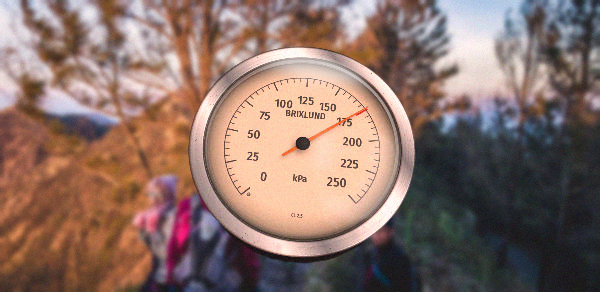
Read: 175kPa
